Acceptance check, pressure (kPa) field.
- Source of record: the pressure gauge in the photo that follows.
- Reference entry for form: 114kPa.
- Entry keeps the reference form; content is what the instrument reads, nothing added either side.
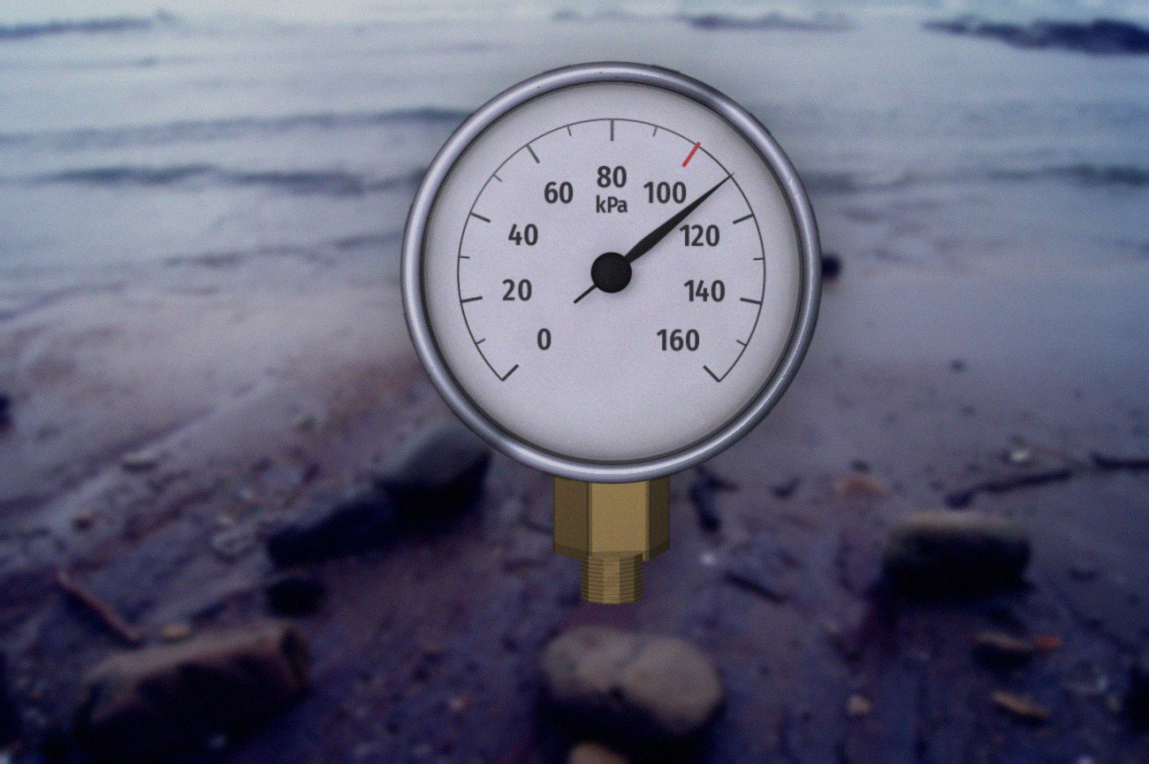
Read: 110kPa
